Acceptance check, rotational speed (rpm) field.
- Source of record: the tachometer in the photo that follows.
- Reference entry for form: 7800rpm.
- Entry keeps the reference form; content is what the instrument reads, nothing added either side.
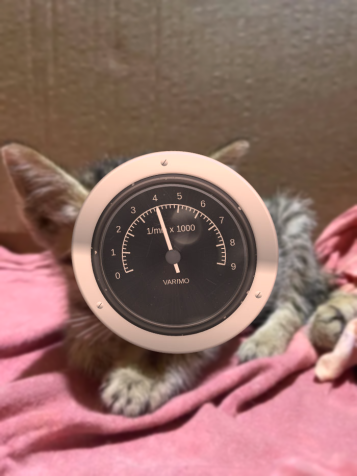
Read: 4000rpm
